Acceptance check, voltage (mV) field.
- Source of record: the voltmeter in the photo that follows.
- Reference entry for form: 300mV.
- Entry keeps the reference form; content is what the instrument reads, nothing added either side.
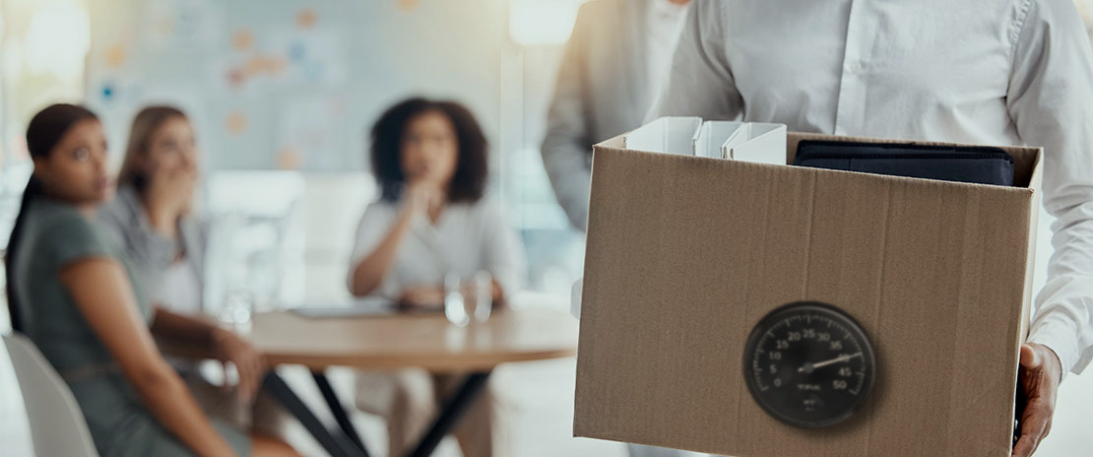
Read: 40mV
